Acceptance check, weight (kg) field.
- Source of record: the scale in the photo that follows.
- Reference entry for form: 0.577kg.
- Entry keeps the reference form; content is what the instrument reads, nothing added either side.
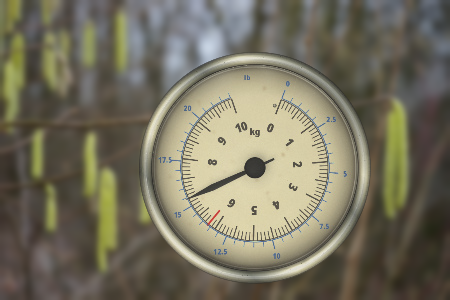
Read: 7kg
